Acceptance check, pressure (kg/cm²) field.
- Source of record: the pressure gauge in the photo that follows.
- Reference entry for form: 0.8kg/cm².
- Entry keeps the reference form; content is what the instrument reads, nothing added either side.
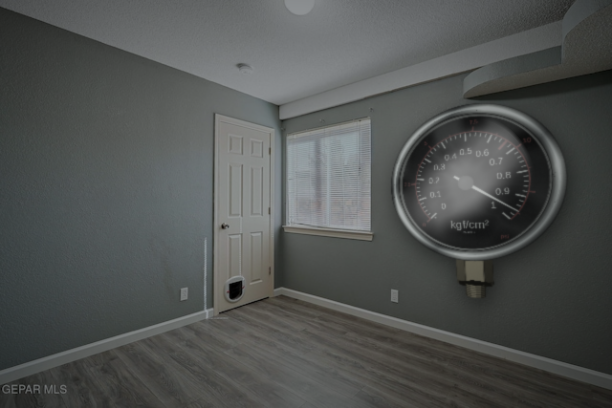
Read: 0.96kg/cm²
